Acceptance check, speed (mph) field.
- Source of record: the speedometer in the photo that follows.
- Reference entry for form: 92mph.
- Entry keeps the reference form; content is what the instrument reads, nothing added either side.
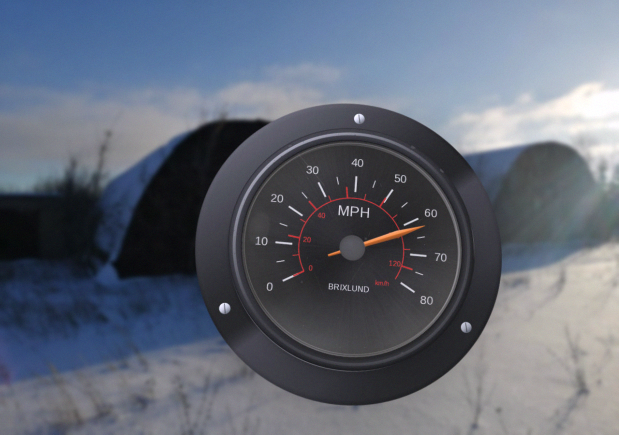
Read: 62.5mph
